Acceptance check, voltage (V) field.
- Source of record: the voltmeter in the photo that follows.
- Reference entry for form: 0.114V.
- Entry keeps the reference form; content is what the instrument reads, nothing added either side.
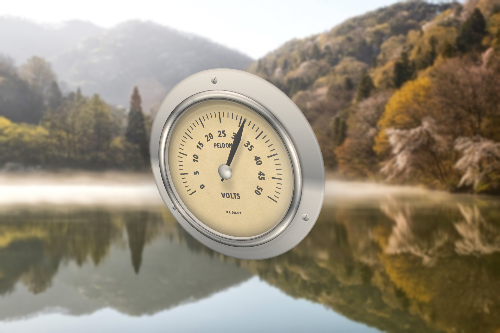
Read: 31V
